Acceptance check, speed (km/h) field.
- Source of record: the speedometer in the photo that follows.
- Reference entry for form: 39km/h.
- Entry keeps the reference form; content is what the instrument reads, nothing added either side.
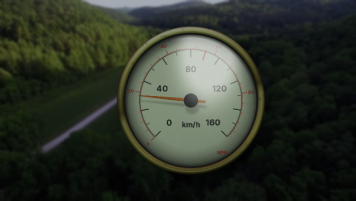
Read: 30km/h
